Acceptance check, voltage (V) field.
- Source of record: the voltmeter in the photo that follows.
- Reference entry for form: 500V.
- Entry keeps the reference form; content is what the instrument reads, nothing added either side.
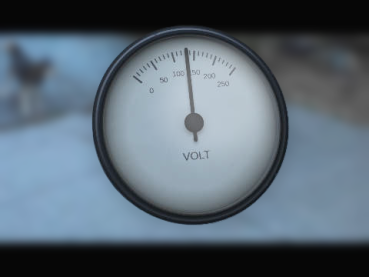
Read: 130V
